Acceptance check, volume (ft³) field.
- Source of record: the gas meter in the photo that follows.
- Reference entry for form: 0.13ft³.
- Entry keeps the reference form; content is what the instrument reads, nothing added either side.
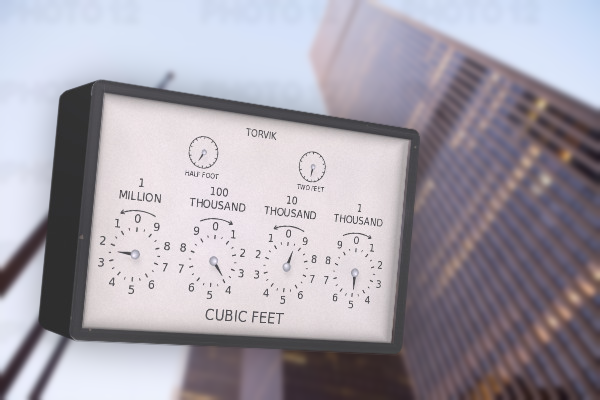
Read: 239500ft³
